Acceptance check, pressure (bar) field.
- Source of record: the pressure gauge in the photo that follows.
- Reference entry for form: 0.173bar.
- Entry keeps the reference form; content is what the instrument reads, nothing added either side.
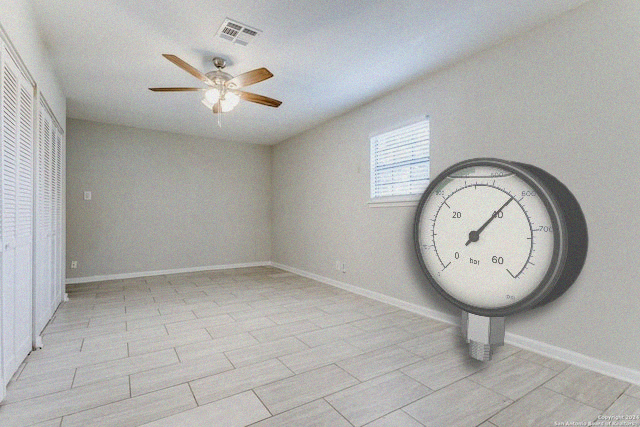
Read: 40bar
